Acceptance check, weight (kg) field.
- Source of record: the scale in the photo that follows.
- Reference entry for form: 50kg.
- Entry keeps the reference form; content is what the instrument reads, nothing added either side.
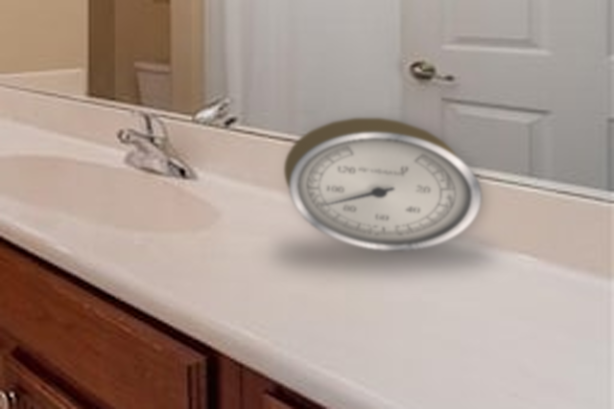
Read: 90kg
